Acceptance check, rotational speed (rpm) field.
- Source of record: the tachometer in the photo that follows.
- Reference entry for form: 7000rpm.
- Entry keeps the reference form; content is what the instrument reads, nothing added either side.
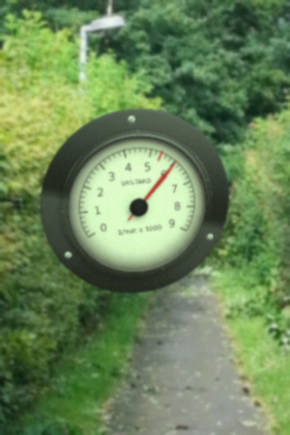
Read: 6000rpm
